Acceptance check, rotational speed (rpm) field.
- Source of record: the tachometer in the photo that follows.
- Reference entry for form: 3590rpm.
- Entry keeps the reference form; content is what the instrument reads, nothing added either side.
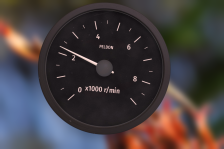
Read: 2250rpm
